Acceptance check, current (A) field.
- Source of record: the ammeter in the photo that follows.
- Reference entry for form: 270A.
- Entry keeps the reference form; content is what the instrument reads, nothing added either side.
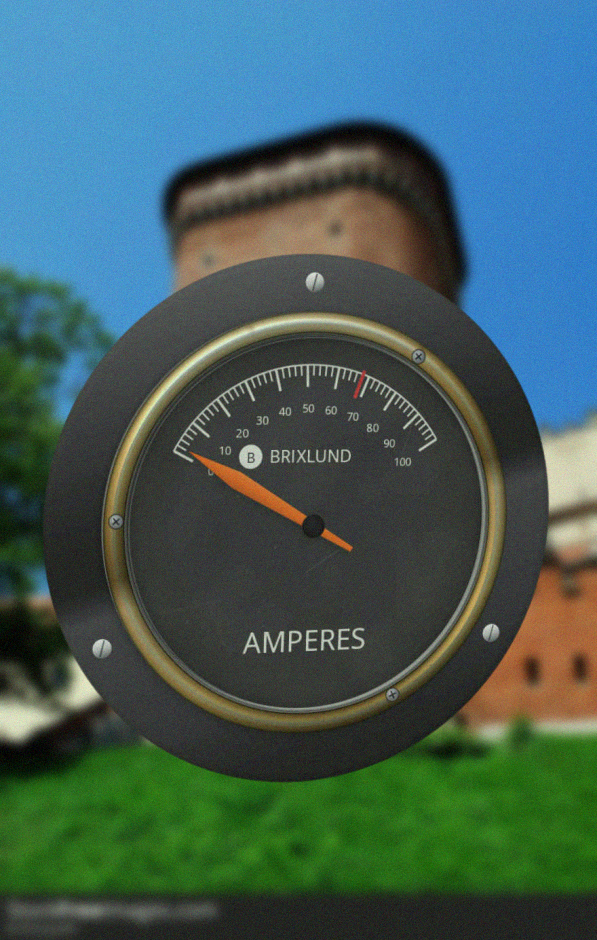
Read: 2A
